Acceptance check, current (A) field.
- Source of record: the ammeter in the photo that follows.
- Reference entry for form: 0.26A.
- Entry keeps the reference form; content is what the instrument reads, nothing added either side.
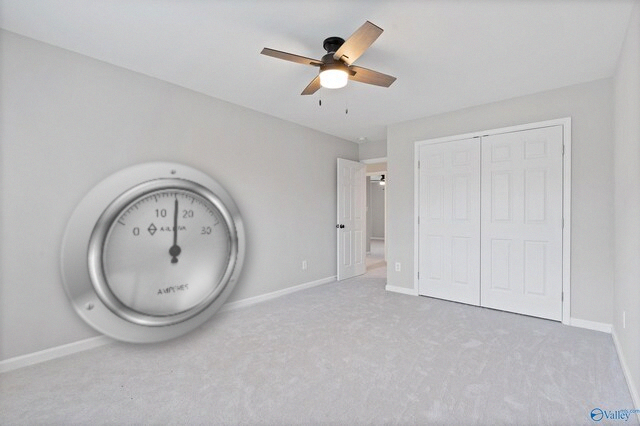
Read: 15A
